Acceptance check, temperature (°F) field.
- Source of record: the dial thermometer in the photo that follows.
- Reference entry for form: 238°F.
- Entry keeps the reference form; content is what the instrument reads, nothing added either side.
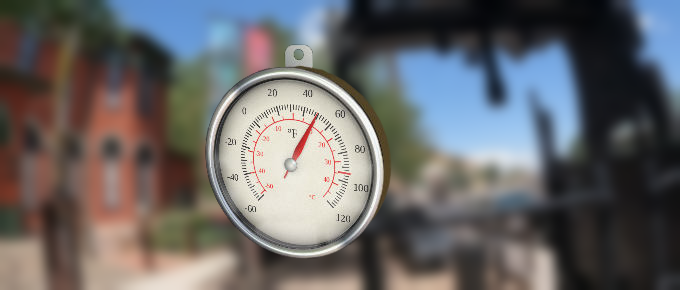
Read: 50°F
